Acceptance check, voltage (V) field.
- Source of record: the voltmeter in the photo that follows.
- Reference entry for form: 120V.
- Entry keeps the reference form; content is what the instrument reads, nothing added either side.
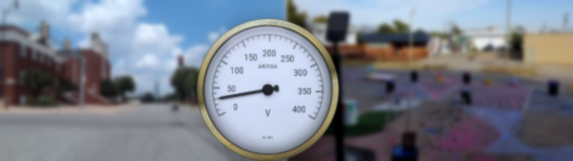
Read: 30V
